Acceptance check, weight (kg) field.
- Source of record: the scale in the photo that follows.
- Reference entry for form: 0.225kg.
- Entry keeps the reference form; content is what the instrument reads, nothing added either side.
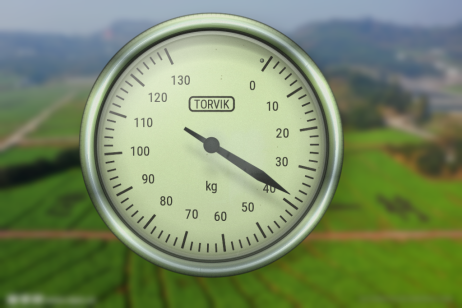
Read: 38kg
